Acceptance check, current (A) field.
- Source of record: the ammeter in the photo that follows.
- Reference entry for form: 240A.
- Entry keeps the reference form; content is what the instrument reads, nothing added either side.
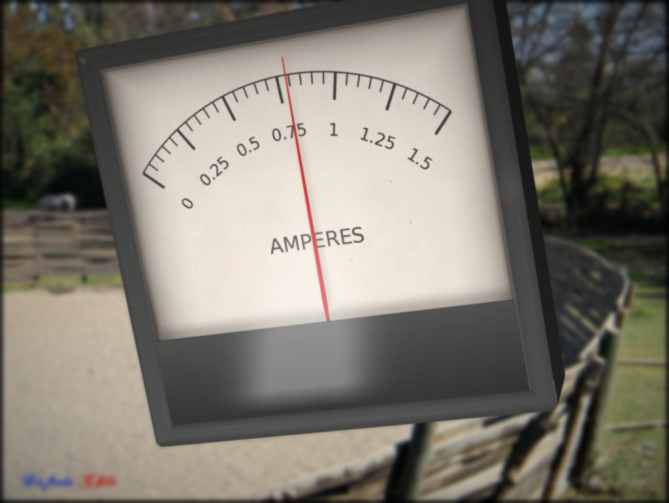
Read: 0.8A
